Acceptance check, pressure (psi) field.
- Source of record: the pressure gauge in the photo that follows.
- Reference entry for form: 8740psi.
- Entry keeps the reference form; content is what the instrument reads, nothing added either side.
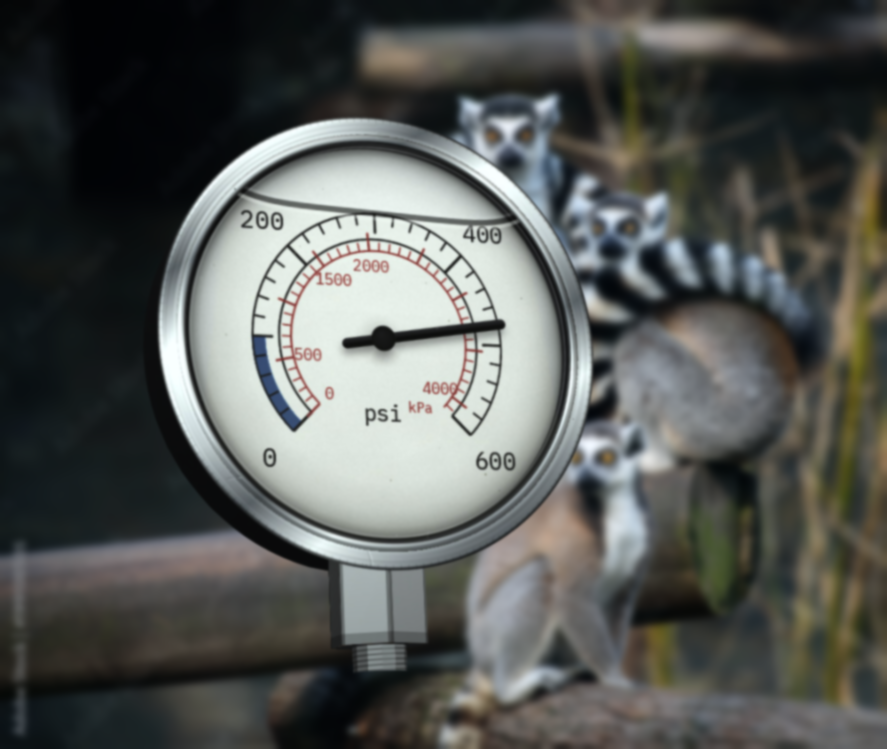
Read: 480psi
